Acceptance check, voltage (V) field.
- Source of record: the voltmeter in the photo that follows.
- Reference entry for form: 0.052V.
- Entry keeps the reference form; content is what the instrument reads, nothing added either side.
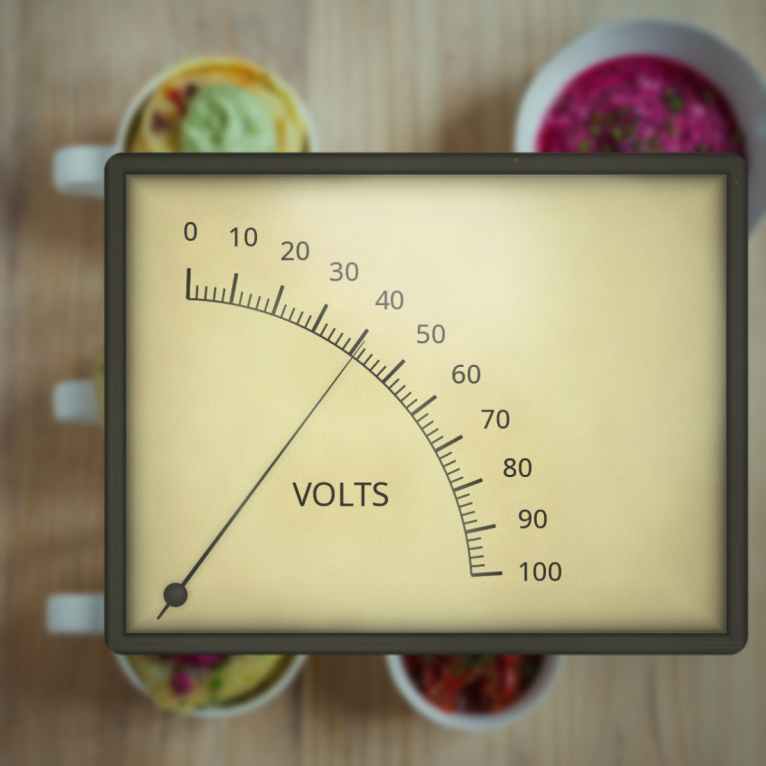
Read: 41V
